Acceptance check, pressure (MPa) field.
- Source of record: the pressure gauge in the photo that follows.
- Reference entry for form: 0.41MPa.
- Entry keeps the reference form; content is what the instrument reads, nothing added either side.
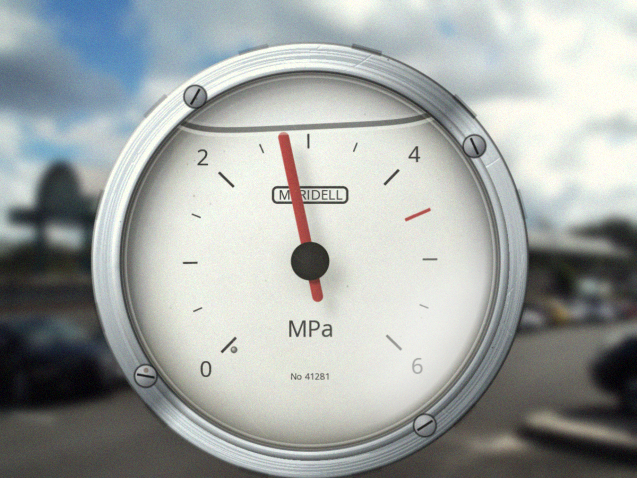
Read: 2.75MPa
